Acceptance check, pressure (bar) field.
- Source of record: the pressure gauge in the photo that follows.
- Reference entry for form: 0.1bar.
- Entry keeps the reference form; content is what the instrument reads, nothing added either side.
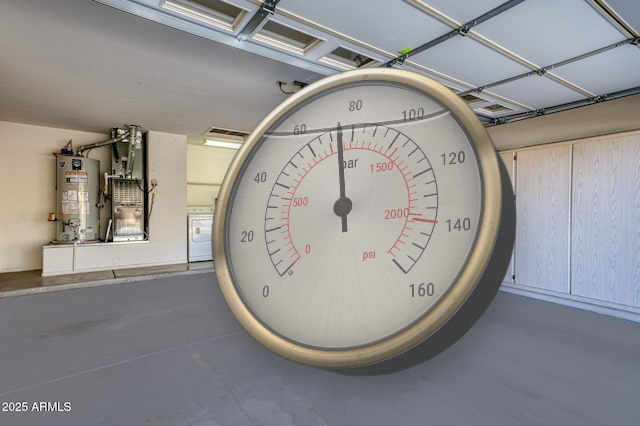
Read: 75bar
